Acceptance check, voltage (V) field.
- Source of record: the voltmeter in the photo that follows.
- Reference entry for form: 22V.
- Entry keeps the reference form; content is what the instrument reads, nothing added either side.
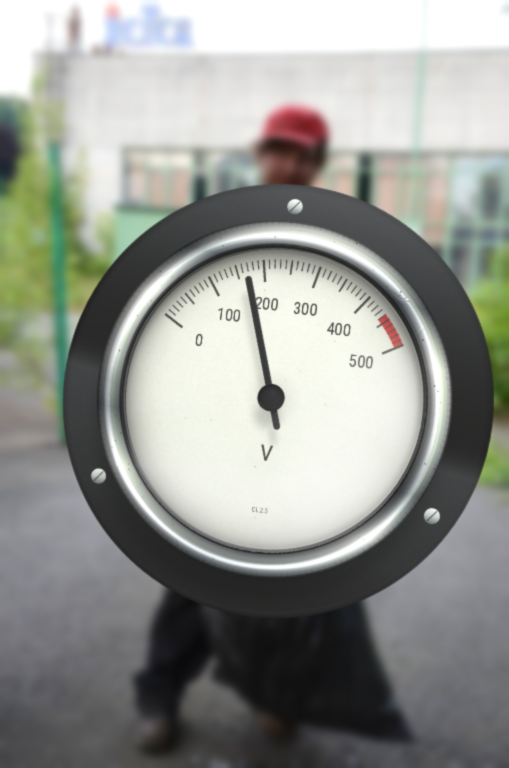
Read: 170V
